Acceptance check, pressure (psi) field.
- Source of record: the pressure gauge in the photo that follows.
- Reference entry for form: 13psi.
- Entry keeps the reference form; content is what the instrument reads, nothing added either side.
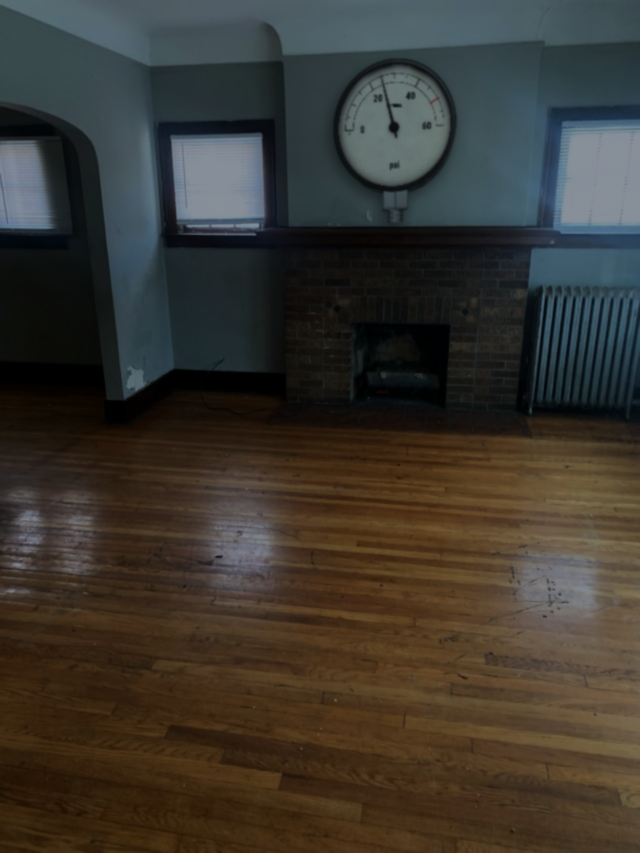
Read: 25psi
